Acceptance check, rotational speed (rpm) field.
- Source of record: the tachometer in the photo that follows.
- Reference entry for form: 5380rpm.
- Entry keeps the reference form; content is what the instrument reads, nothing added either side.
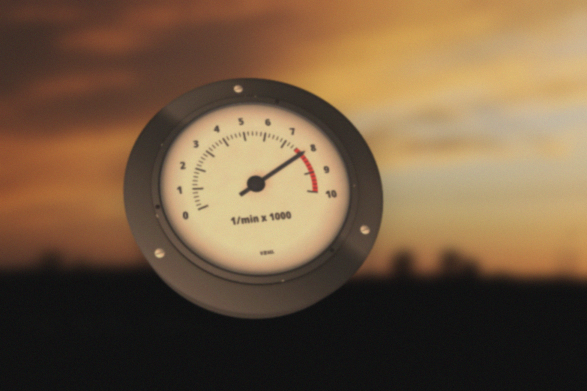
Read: 8000rpm
